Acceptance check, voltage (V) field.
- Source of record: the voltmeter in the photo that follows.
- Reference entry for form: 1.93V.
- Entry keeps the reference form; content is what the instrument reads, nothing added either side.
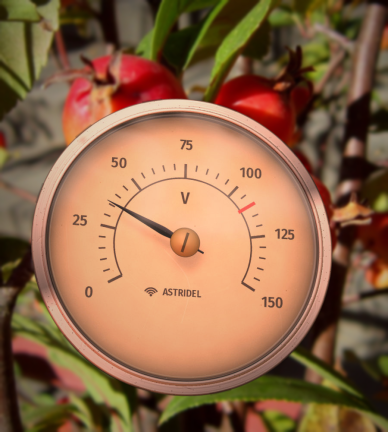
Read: 35V
